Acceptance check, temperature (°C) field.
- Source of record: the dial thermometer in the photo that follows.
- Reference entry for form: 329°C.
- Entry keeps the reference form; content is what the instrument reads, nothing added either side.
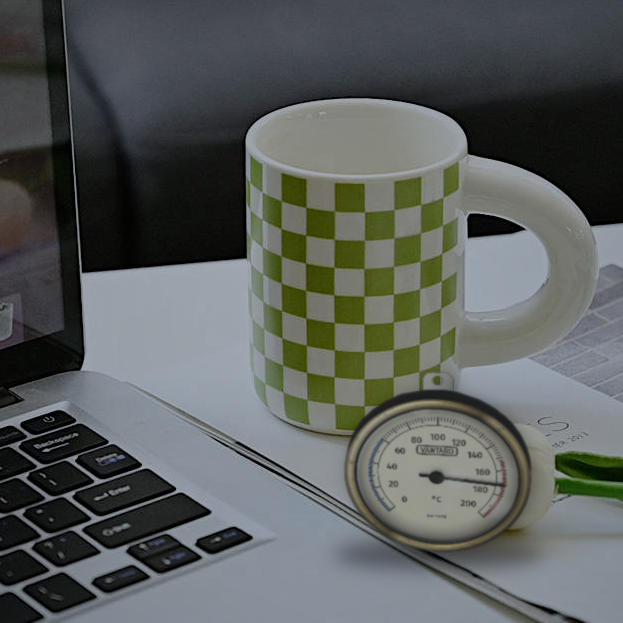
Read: 170°C
